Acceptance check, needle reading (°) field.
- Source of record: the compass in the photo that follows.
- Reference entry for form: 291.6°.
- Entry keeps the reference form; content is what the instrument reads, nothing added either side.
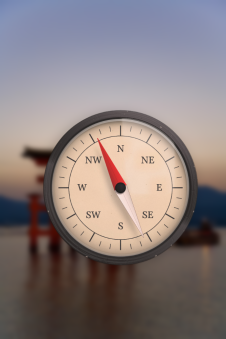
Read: 335°
